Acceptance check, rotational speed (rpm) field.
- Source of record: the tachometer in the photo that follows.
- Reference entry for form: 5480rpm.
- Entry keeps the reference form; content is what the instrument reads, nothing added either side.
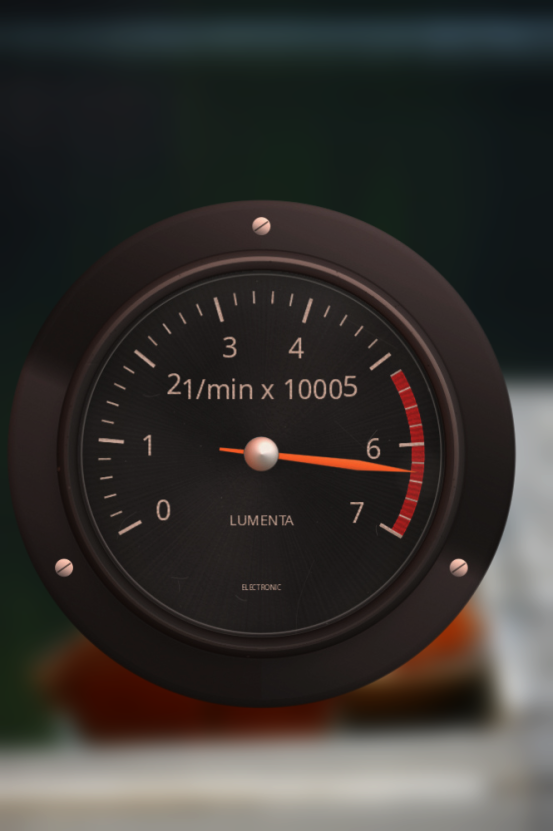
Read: 6300rpm
